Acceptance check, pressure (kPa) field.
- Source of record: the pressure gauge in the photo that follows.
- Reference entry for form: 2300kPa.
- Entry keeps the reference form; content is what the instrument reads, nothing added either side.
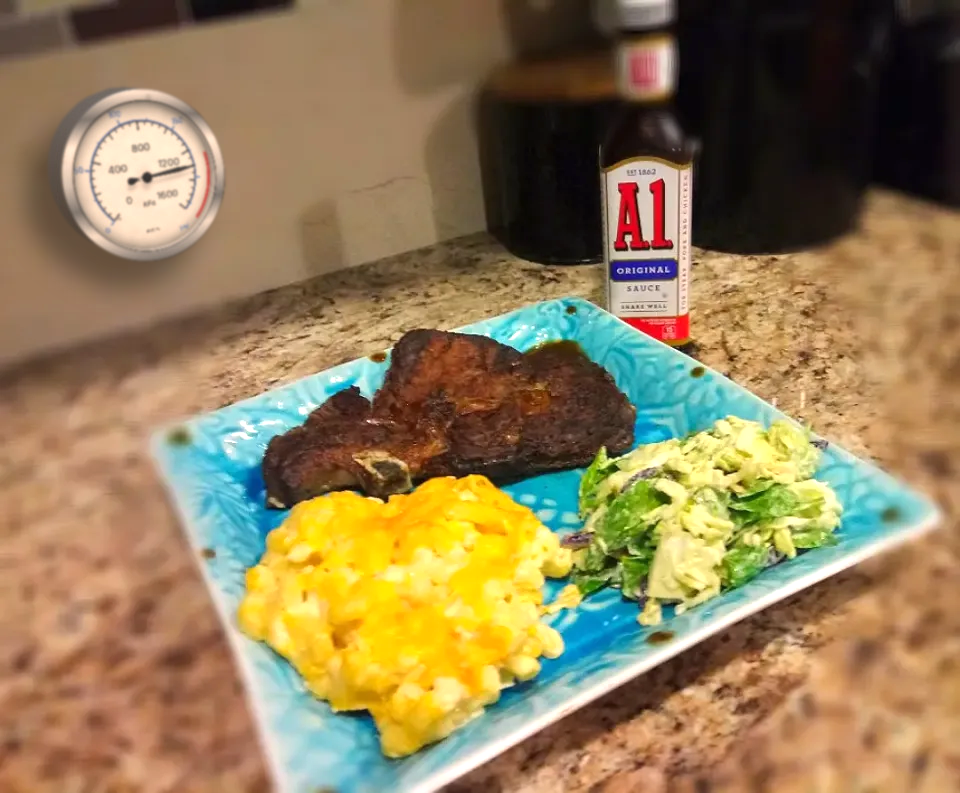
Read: 1300kPa
